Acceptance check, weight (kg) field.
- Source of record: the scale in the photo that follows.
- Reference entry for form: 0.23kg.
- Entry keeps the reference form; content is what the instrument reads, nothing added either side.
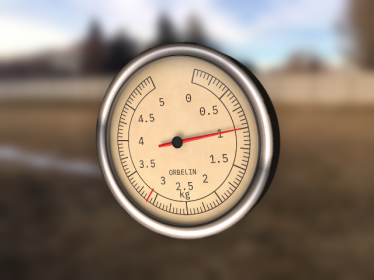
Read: 1kg
